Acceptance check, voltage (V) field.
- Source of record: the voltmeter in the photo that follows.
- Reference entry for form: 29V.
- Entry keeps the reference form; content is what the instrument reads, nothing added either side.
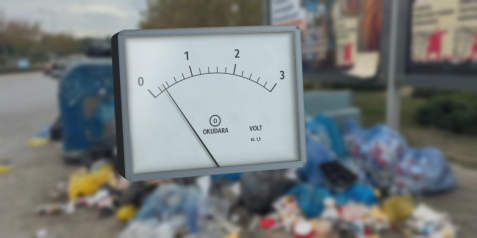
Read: 0.3V
